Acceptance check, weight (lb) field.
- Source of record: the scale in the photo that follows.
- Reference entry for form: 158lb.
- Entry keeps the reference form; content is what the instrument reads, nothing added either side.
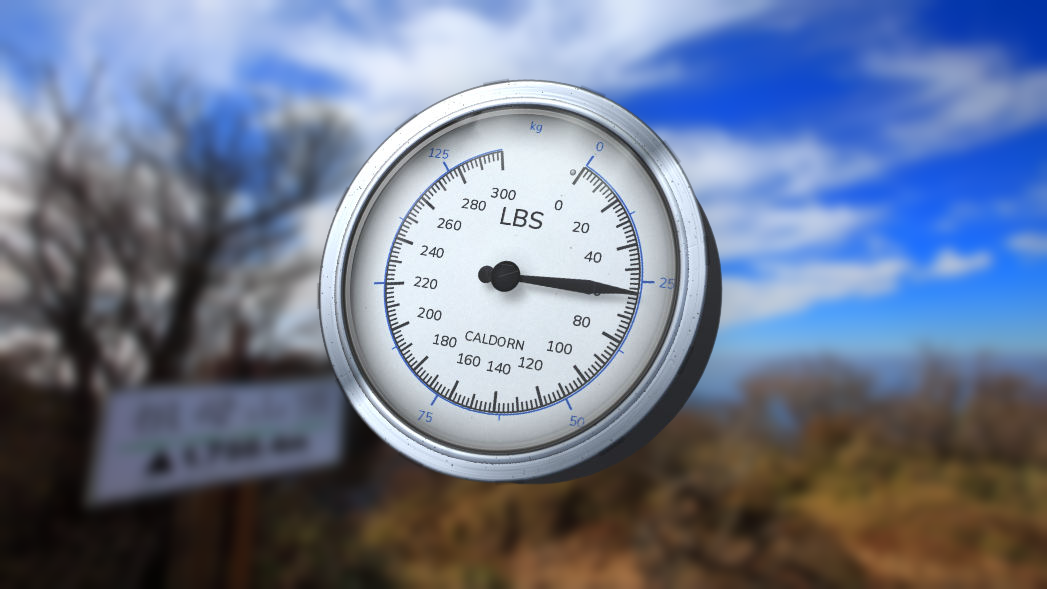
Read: 60lb
